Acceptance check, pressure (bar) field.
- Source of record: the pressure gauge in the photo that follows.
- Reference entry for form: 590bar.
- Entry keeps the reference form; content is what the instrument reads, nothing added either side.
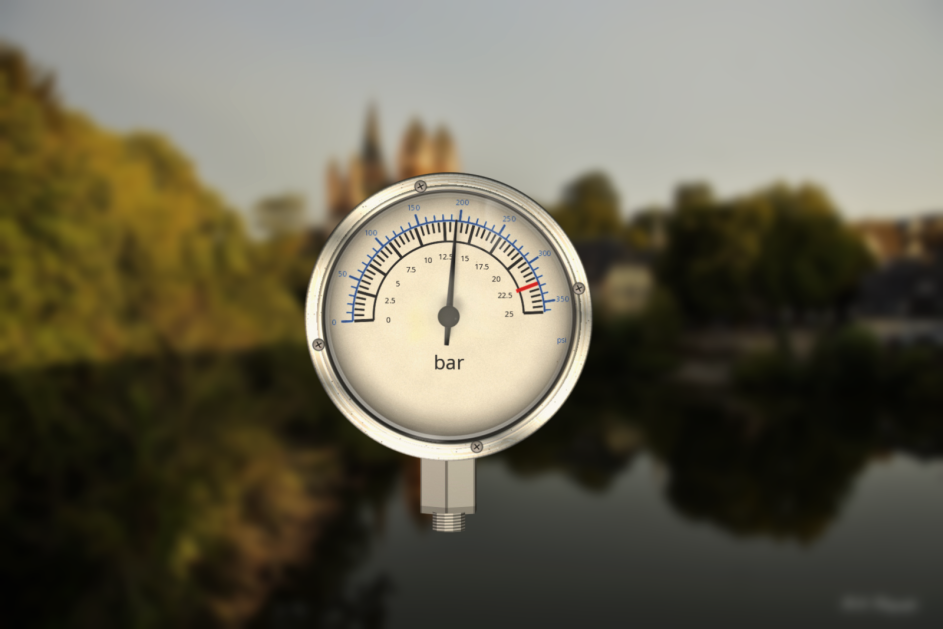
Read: 13.5bar
